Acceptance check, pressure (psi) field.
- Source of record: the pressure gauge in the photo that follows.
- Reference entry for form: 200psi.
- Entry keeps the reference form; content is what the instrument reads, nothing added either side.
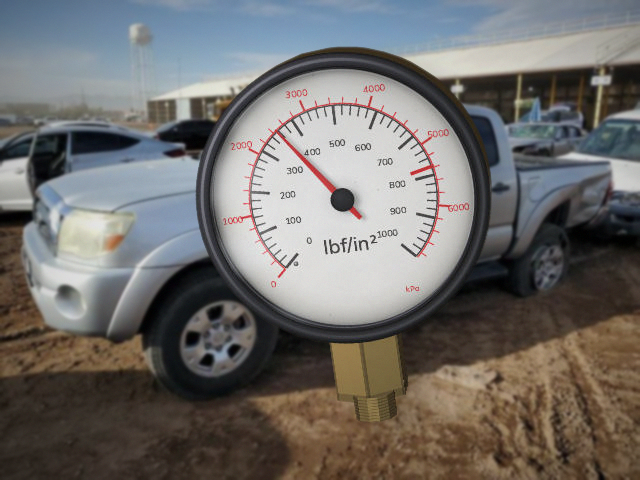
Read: 360psi
